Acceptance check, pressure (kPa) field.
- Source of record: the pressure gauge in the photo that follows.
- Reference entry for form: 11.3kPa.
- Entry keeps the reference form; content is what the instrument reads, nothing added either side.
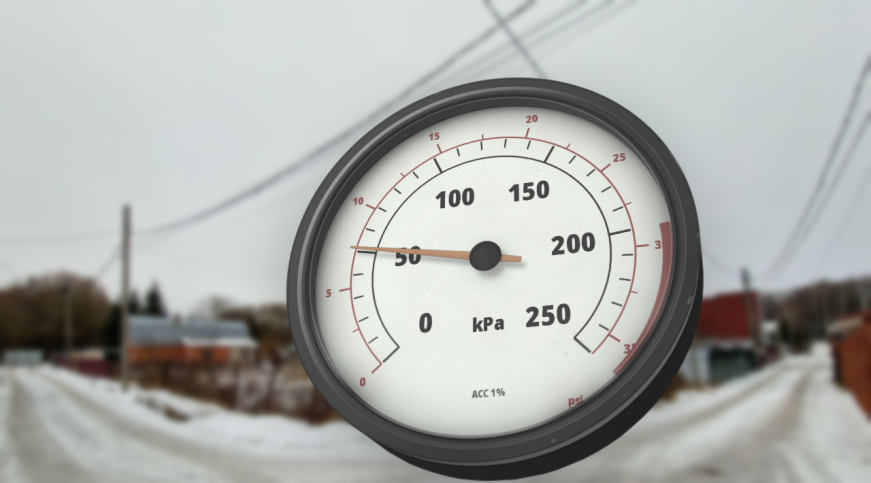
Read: 50kPa
